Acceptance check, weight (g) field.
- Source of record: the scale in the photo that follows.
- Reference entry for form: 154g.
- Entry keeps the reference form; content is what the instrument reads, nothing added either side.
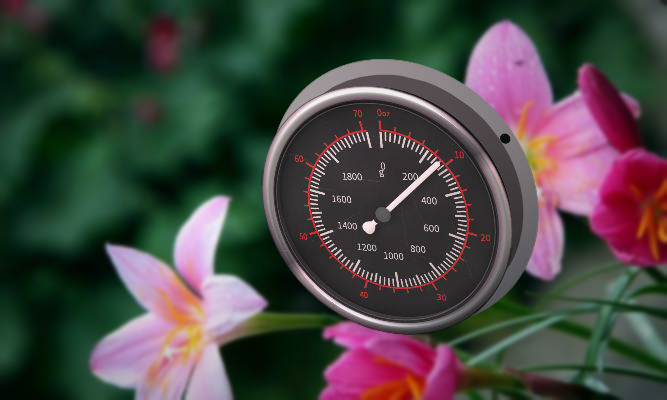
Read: 260g
